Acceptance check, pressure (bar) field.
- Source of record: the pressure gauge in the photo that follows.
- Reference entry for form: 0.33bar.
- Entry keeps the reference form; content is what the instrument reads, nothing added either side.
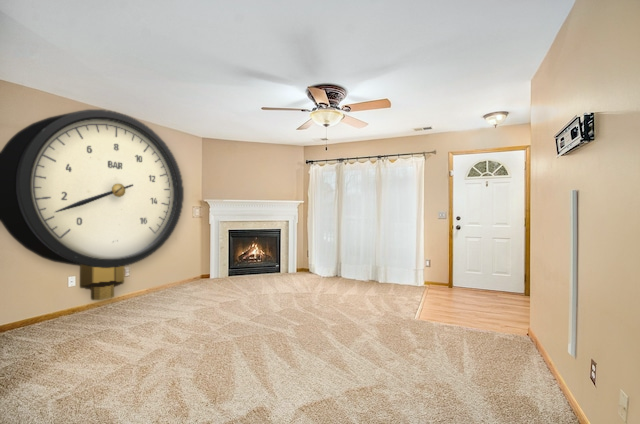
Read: 1.25bar
